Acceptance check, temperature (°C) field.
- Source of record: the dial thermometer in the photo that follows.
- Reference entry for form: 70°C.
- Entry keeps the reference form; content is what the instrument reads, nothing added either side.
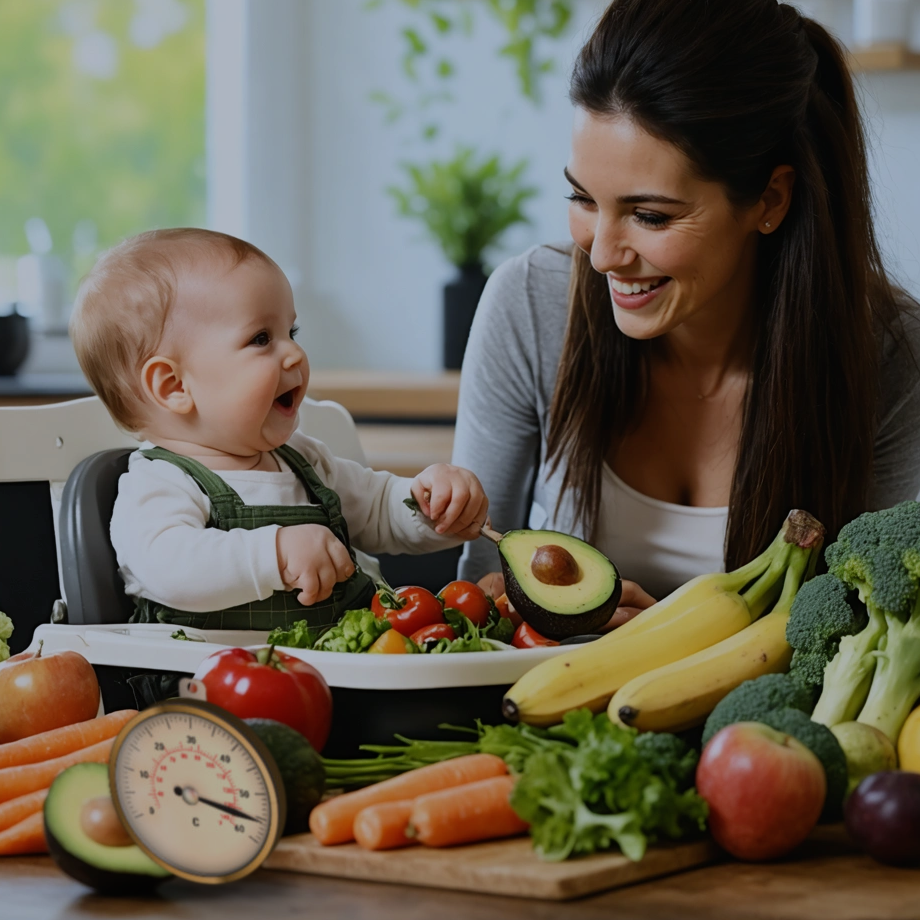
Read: 55°C
